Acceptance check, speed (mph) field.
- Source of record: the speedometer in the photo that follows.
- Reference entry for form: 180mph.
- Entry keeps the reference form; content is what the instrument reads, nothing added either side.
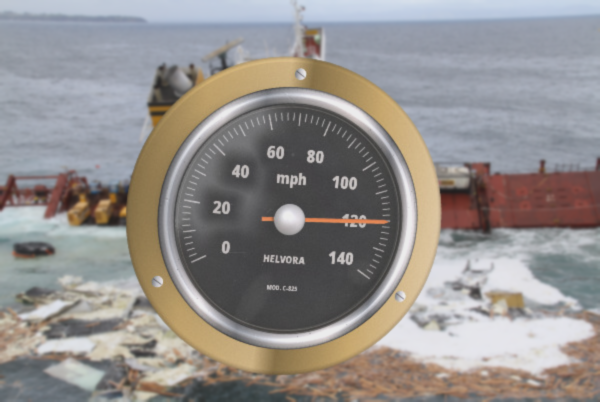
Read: 120mph
